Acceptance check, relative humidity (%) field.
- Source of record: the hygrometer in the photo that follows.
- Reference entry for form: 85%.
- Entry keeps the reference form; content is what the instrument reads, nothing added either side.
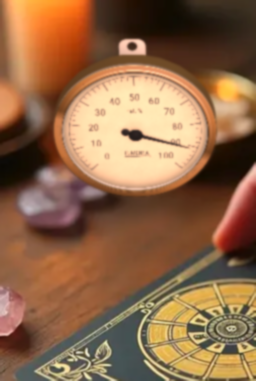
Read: 90%
